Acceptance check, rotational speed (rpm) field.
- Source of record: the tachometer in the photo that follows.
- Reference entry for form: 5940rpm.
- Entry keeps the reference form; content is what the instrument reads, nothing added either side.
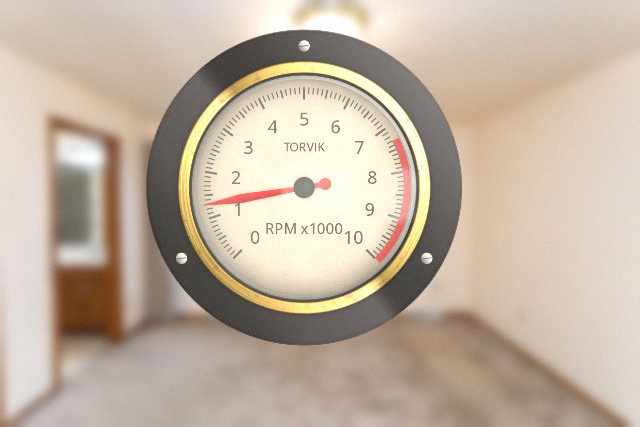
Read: 1300rpm
